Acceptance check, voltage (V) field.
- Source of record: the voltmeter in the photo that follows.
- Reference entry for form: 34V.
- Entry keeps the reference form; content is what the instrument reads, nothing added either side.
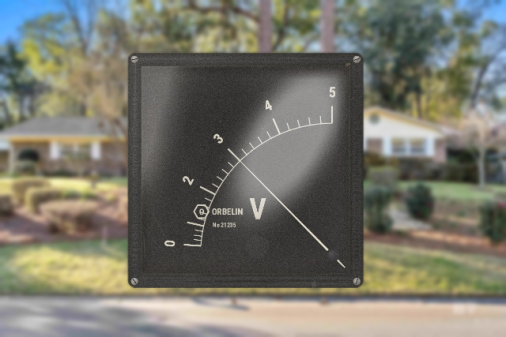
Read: 3V
